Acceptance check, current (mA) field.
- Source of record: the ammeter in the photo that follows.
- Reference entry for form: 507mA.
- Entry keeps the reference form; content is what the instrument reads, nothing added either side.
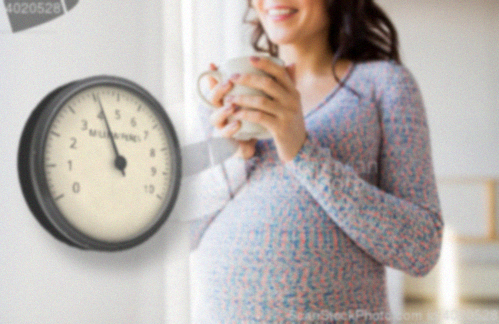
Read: 4mA
